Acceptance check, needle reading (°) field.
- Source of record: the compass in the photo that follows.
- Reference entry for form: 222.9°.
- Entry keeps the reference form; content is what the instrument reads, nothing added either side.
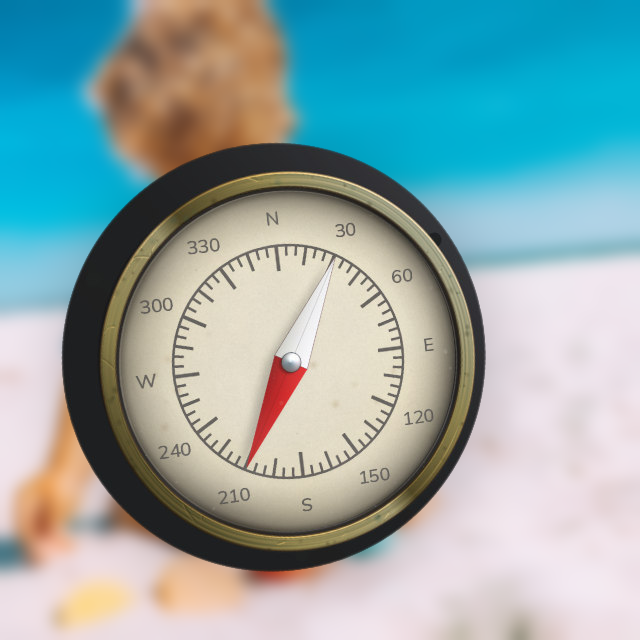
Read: 210°
